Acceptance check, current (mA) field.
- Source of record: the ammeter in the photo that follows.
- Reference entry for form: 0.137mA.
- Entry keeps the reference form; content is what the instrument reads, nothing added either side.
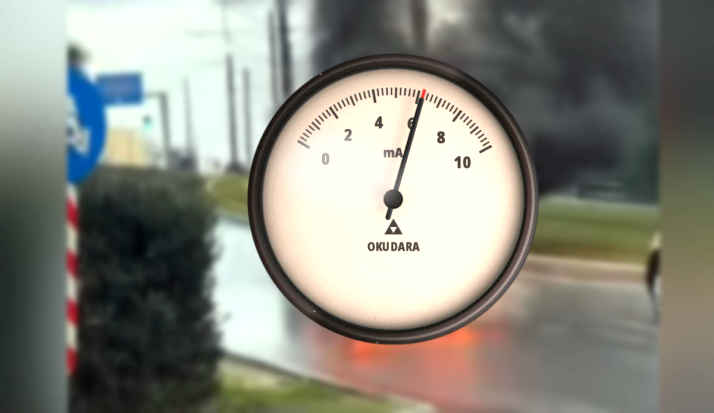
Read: 6.2mA
